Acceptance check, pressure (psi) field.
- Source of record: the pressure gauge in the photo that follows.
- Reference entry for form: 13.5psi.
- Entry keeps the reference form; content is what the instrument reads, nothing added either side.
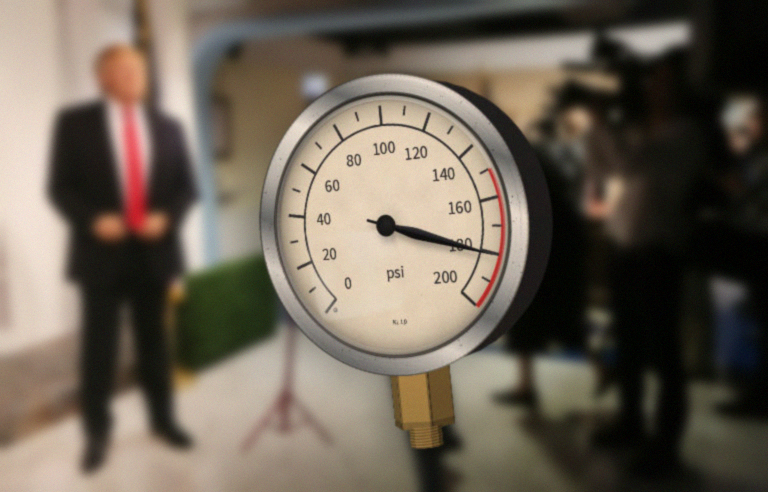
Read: 180psi
